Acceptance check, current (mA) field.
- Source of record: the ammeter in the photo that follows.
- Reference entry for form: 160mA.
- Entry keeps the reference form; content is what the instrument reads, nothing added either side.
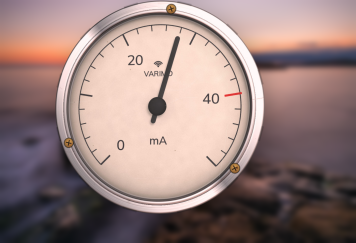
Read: 28mA
